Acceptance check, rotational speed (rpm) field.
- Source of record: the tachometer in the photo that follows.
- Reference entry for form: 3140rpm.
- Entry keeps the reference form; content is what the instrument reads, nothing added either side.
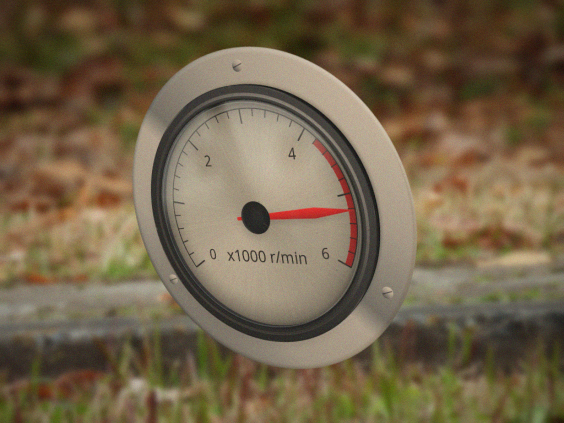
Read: 5200rpm
